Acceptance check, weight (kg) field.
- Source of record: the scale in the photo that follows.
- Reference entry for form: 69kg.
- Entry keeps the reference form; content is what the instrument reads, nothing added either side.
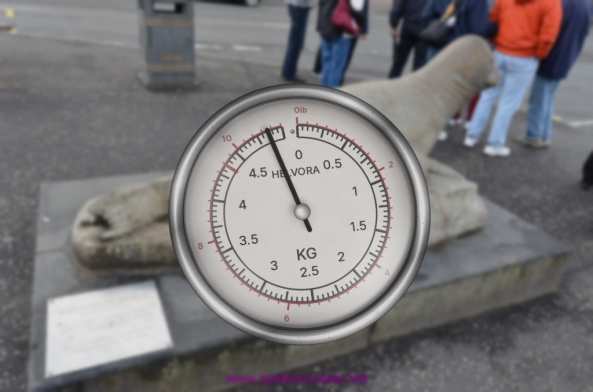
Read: 4.85kg
